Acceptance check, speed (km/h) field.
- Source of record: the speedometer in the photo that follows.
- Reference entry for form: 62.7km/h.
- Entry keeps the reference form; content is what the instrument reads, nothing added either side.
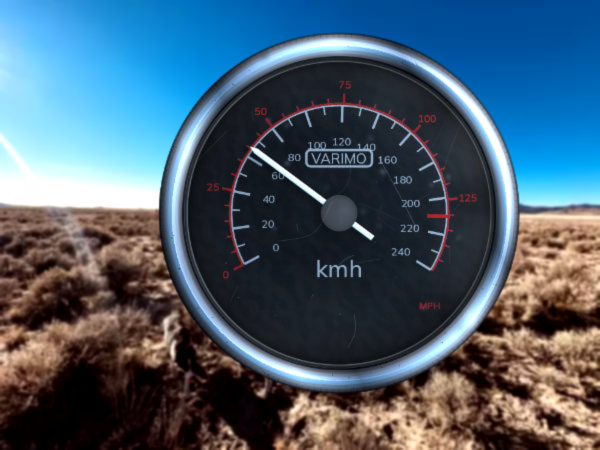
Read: 65km/h
